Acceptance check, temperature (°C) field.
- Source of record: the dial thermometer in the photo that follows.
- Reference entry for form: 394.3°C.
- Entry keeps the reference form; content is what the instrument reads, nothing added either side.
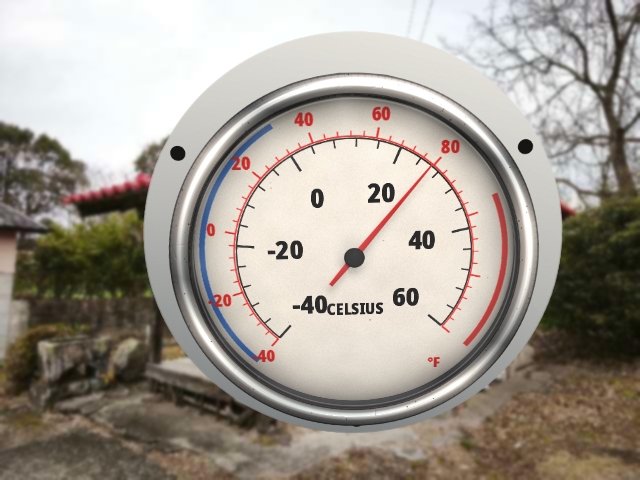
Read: 26°C
